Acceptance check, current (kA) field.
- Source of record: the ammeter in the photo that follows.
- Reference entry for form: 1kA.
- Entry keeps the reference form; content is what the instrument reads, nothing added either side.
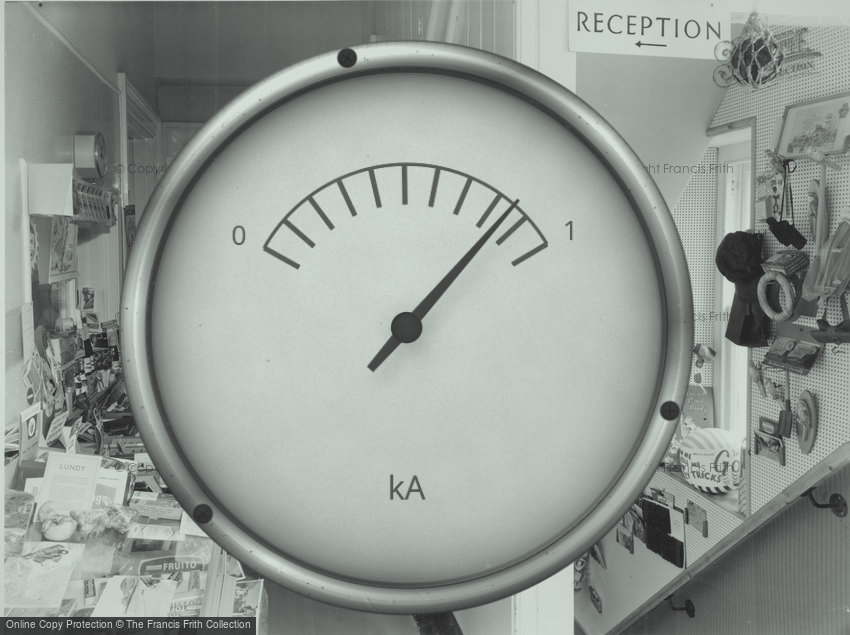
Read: 0.85kA
